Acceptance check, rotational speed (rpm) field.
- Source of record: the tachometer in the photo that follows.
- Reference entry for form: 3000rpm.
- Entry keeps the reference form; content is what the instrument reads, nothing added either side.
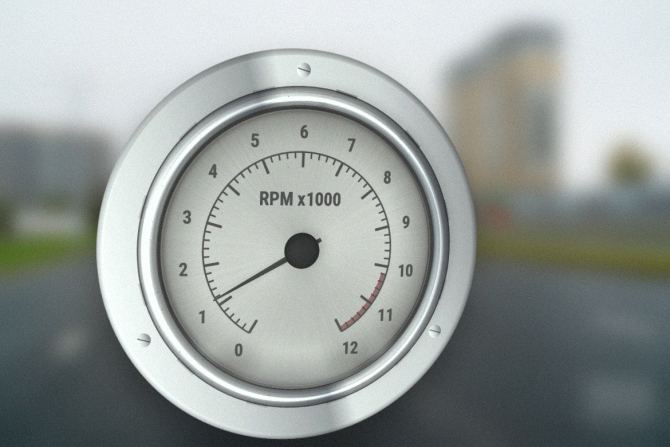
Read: 1200rpm
